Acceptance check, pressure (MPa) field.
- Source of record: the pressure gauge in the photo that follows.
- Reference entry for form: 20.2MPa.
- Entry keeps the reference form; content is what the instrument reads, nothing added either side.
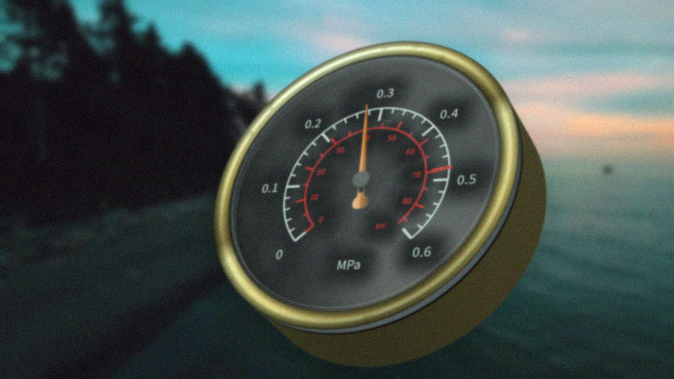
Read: 0.28MPa
